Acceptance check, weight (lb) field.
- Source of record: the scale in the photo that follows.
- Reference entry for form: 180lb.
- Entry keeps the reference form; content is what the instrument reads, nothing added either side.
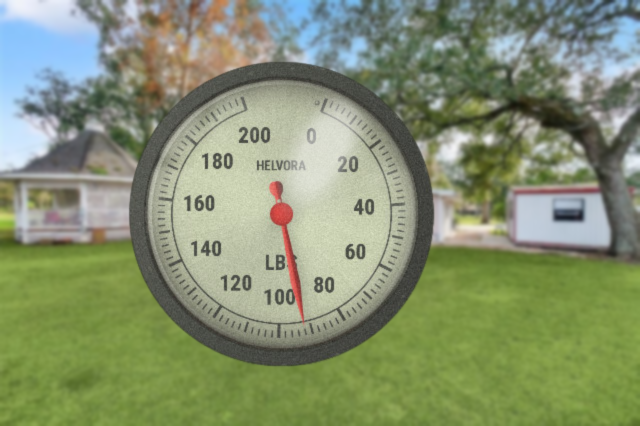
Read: 92lb
